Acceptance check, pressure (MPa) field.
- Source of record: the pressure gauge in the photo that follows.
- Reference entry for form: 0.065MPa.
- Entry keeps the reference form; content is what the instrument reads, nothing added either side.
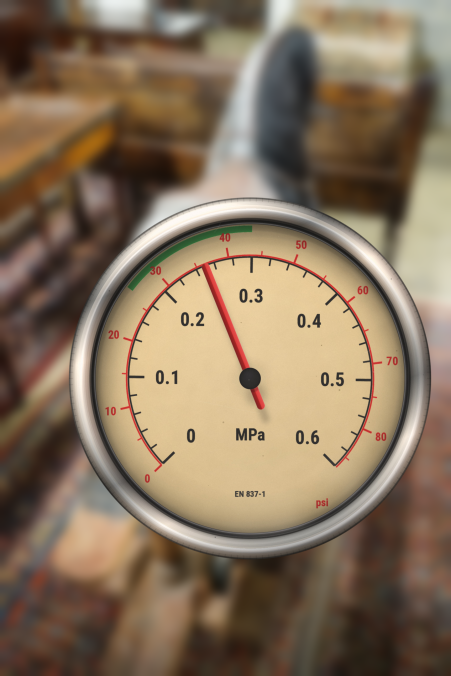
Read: 0.25MPa
